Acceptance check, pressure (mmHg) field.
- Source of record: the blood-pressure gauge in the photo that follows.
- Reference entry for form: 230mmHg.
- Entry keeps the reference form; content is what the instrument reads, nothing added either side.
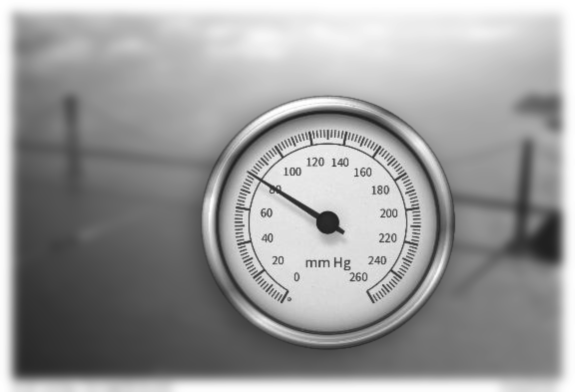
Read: 80mmHg
